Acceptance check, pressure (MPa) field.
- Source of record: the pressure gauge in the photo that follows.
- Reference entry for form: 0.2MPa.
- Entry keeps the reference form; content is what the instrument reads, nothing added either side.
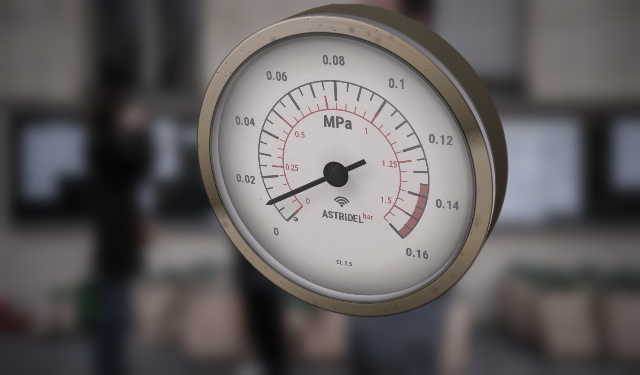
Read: 0.01MPa
